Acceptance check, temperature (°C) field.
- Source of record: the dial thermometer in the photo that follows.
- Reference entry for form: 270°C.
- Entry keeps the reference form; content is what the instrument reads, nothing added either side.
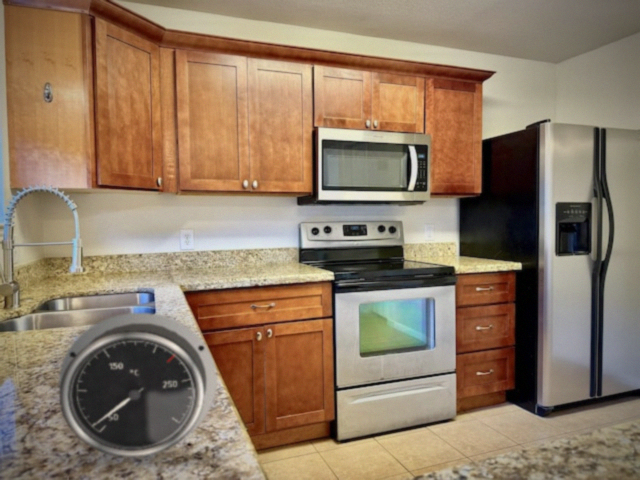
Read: 60°C
